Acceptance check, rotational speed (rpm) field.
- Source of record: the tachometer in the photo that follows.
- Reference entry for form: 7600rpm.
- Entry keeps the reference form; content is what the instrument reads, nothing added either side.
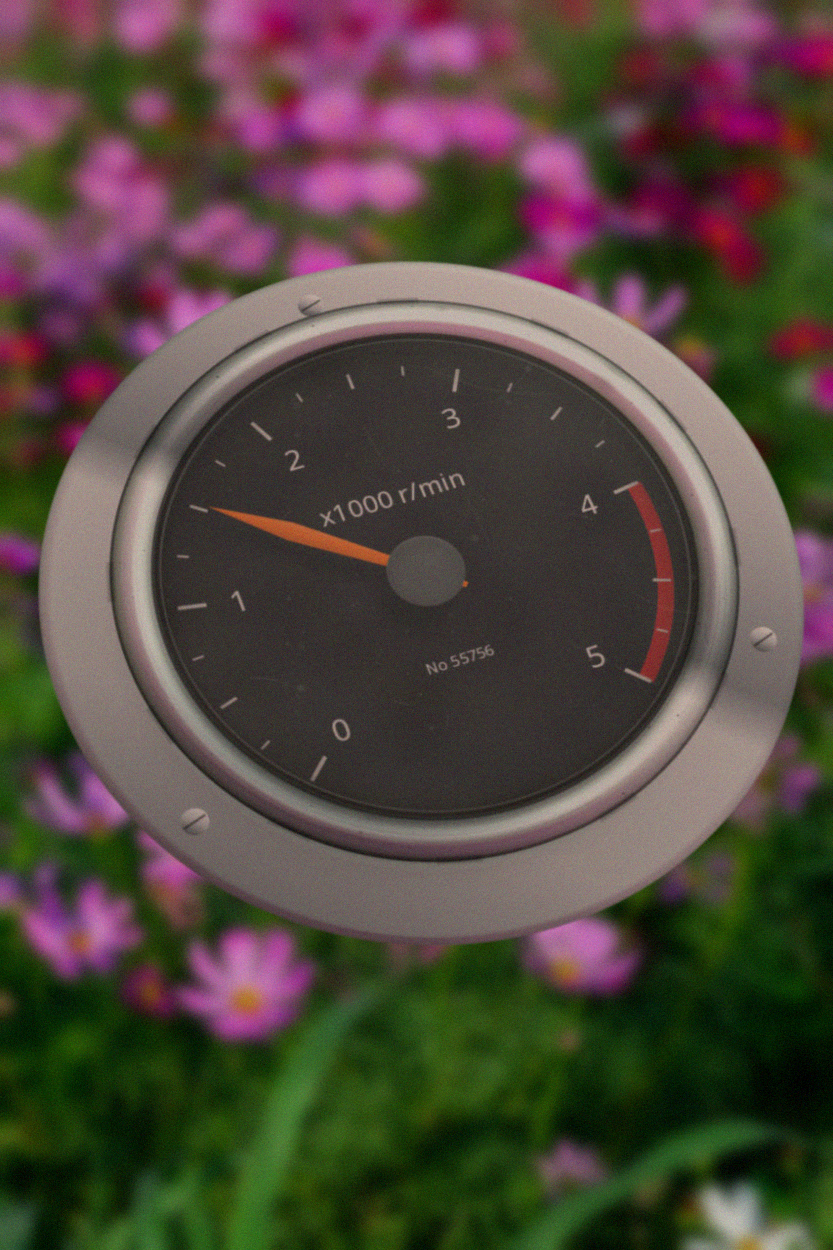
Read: 1500rpm
